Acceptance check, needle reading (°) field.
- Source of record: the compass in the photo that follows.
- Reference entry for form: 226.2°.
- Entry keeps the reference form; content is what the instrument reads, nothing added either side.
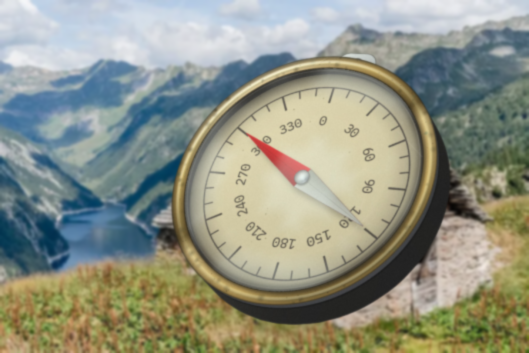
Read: 300°
